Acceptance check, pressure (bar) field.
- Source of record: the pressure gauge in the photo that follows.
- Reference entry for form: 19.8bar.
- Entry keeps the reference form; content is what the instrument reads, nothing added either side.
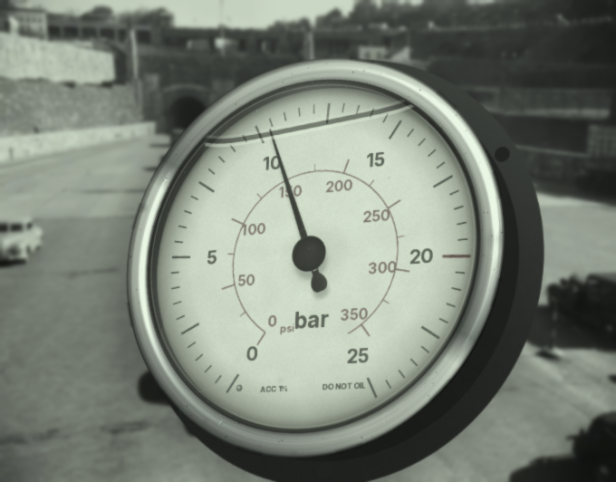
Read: 10.5bar
